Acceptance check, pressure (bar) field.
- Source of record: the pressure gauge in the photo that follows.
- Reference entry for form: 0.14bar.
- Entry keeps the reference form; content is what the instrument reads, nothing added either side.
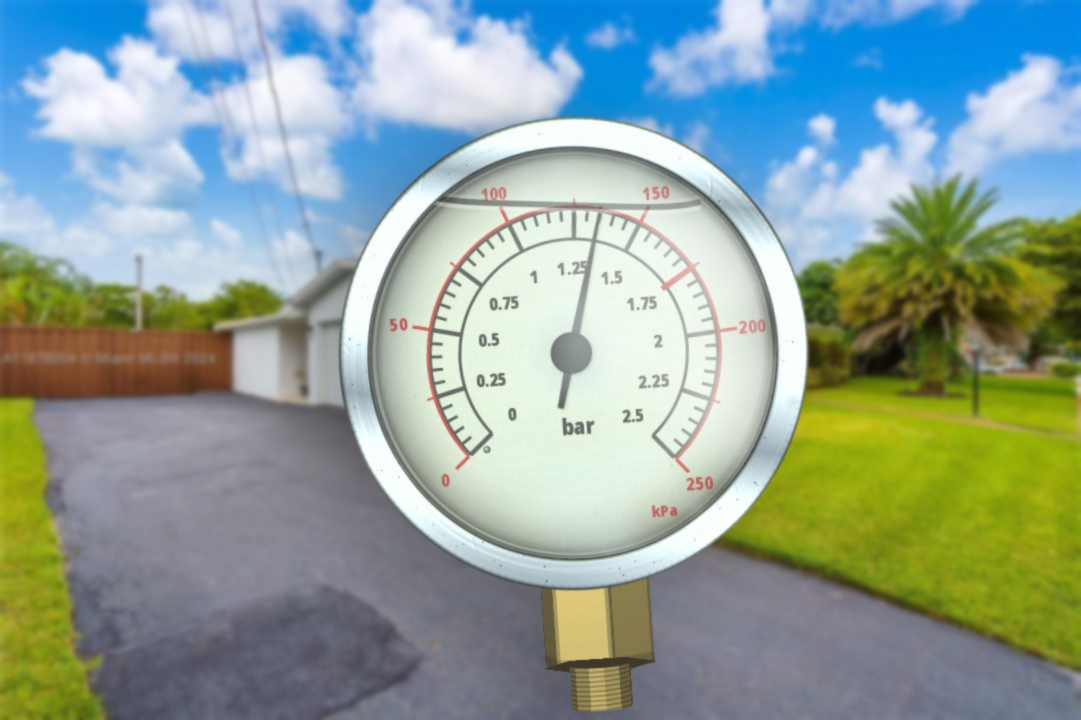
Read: 1.35bar
